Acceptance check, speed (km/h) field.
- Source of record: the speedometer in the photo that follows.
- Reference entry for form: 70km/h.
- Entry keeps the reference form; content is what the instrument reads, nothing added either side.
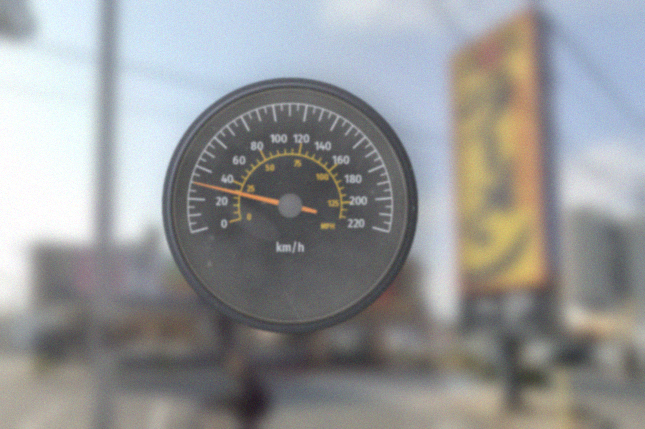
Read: 30km/h
